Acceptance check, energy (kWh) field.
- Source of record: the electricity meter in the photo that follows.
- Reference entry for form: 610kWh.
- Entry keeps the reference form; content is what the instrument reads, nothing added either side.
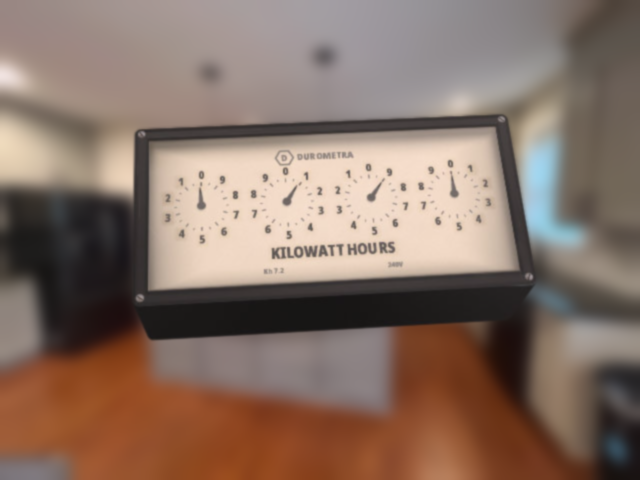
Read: 90kWh
